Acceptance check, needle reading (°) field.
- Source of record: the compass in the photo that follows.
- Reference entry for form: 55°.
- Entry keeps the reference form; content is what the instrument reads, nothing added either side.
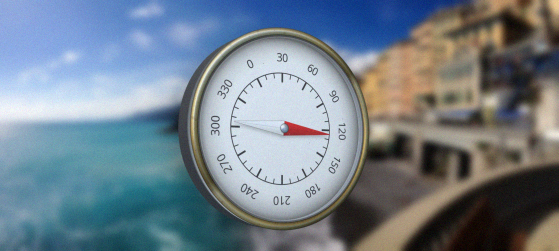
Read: 125°
